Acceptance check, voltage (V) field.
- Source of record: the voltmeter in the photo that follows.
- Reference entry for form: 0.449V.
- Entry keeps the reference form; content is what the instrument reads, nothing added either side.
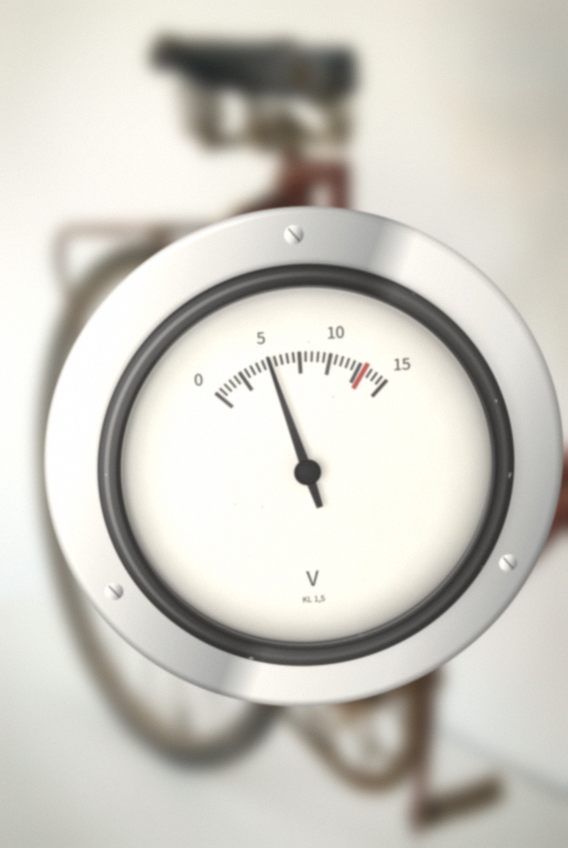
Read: 5V
